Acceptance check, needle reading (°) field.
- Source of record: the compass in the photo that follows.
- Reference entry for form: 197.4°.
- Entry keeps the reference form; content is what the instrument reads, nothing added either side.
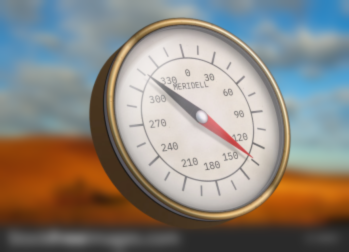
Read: 135°
